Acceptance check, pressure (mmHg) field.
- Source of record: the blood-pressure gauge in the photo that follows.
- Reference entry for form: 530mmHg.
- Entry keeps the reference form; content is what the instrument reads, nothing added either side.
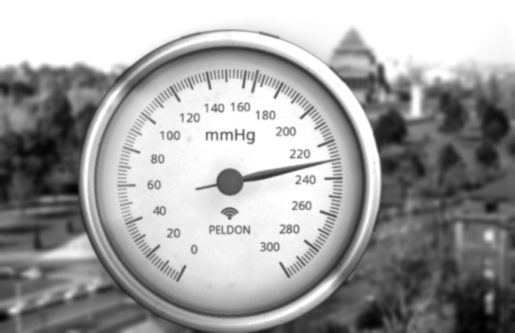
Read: 230mmHg
